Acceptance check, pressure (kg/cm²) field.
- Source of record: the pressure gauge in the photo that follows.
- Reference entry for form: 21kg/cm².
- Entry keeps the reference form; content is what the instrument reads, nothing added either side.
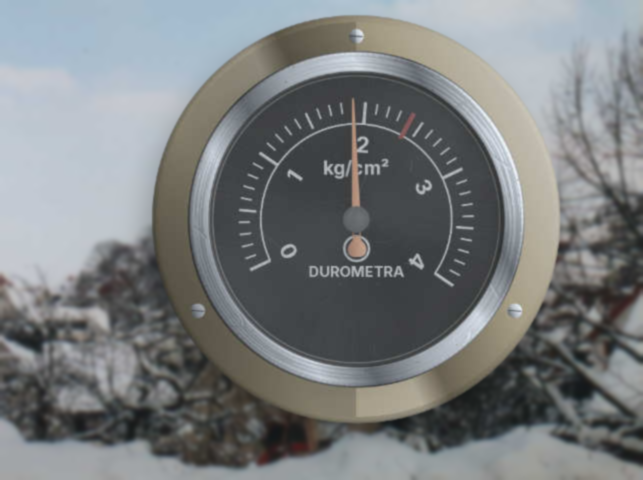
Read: 1.9kg/cm²
